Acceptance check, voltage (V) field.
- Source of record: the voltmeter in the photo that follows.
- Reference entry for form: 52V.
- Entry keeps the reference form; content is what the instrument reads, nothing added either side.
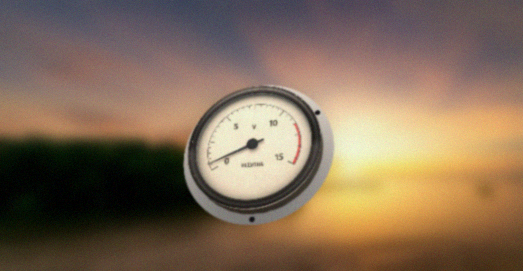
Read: 0.5V
